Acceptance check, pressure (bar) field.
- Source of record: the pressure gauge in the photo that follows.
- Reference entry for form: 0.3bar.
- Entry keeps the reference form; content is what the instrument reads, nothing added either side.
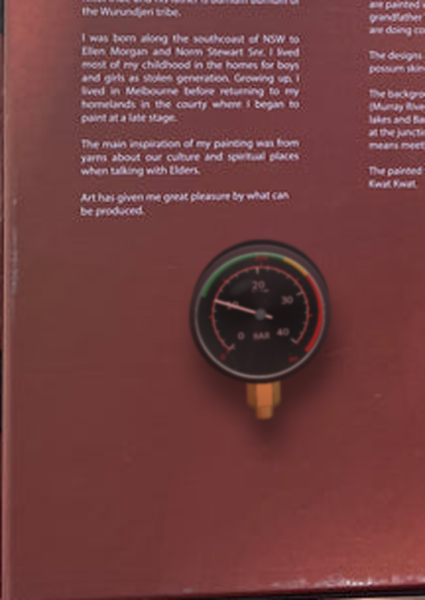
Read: 10bar
